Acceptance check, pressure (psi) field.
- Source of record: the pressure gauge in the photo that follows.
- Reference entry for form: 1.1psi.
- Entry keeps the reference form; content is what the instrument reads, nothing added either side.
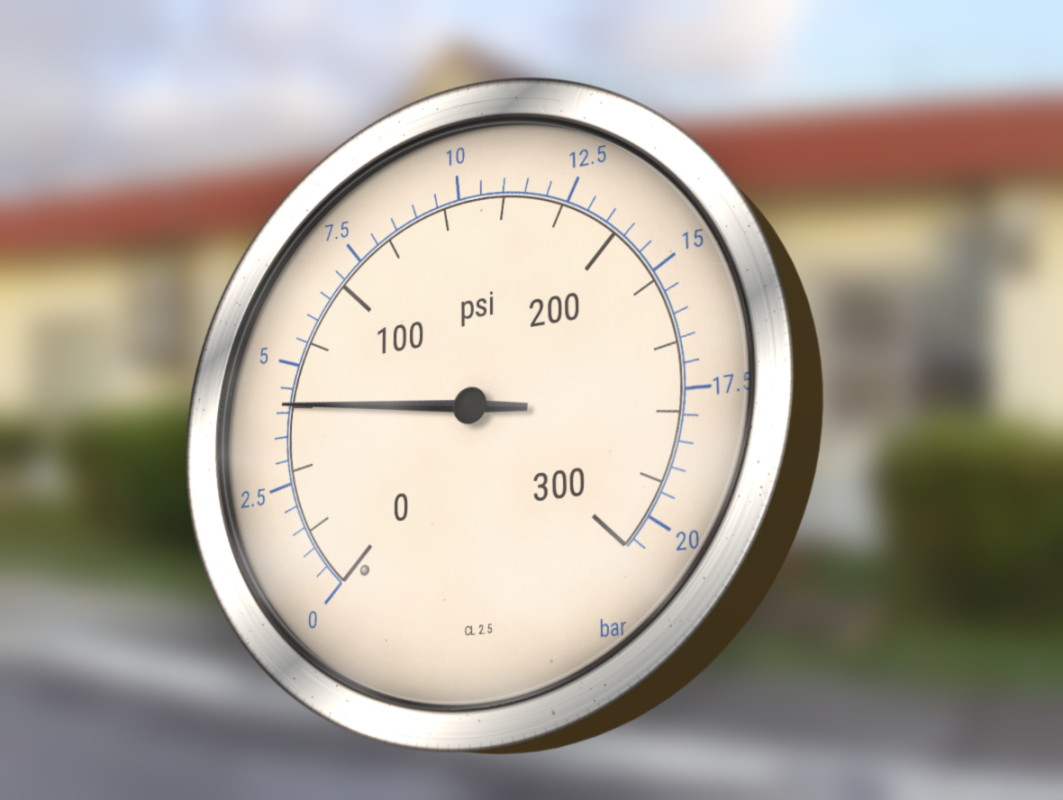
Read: 60psi
